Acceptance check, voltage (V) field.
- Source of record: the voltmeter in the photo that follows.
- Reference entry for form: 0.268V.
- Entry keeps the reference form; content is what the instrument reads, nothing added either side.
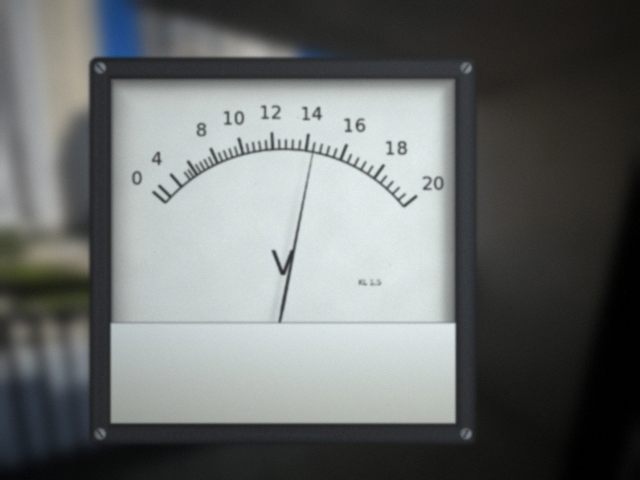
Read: 14.4V
